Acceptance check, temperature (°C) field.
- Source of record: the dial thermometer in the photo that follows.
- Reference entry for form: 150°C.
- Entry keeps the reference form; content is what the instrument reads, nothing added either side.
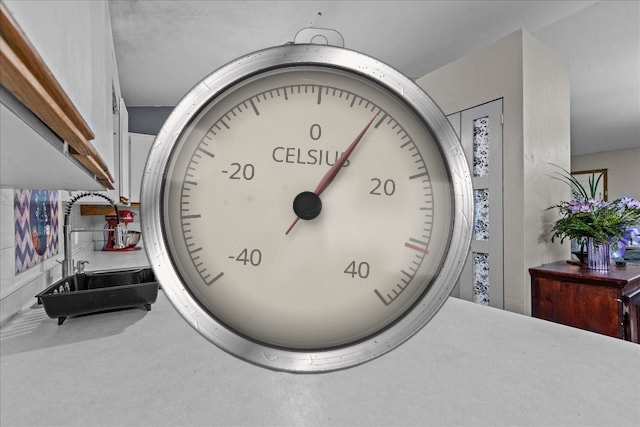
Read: 9°C
